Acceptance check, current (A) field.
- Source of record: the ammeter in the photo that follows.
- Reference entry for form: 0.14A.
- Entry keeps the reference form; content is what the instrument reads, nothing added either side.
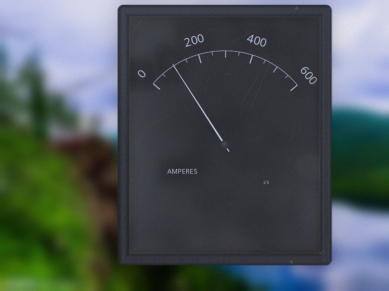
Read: 100A
